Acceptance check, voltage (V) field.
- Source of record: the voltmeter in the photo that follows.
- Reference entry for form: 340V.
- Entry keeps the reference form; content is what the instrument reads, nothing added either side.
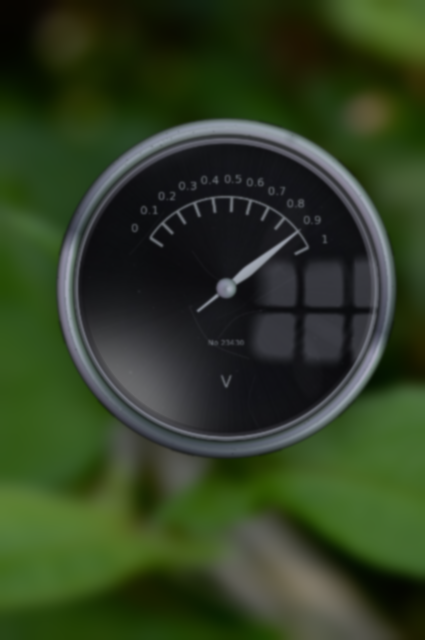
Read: 0.9V
